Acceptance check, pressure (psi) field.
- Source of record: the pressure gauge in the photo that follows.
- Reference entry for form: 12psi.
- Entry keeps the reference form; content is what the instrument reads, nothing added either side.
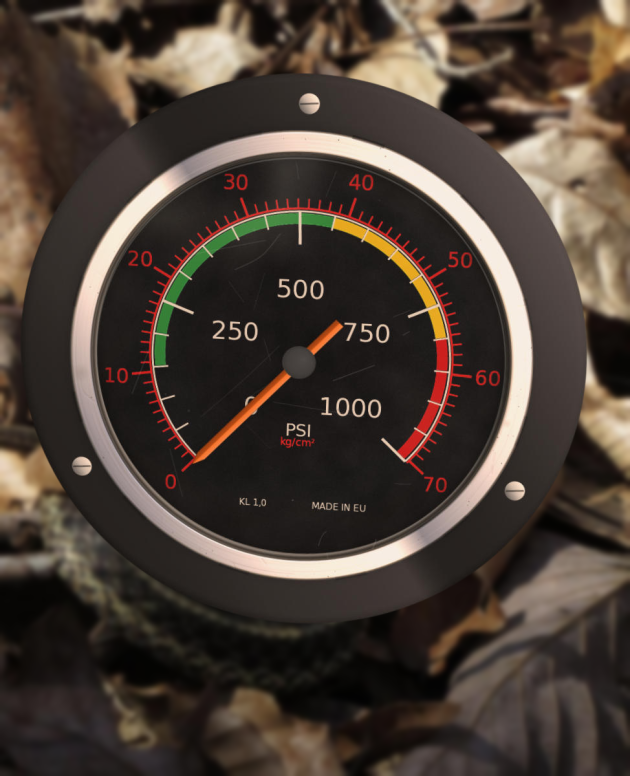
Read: 0psi
